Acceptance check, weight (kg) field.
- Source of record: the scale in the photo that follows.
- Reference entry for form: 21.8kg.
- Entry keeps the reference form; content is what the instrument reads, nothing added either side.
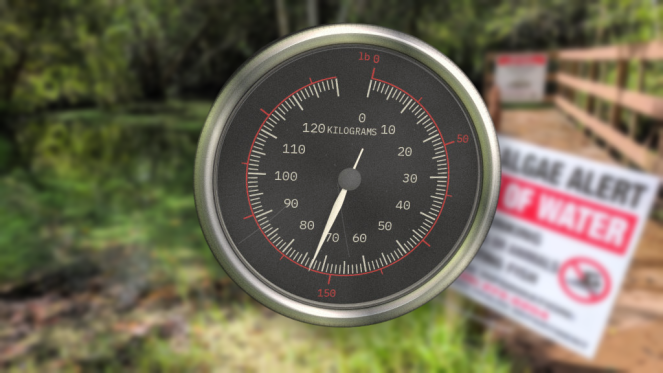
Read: 73kg
